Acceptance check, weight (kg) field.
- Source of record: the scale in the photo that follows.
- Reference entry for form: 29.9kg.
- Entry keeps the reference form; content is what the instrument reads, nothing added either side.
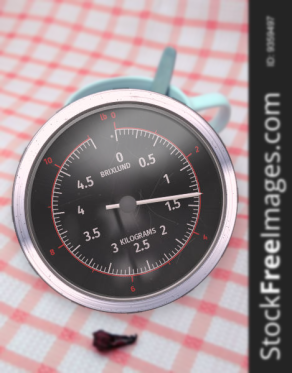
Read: 1.35kg
